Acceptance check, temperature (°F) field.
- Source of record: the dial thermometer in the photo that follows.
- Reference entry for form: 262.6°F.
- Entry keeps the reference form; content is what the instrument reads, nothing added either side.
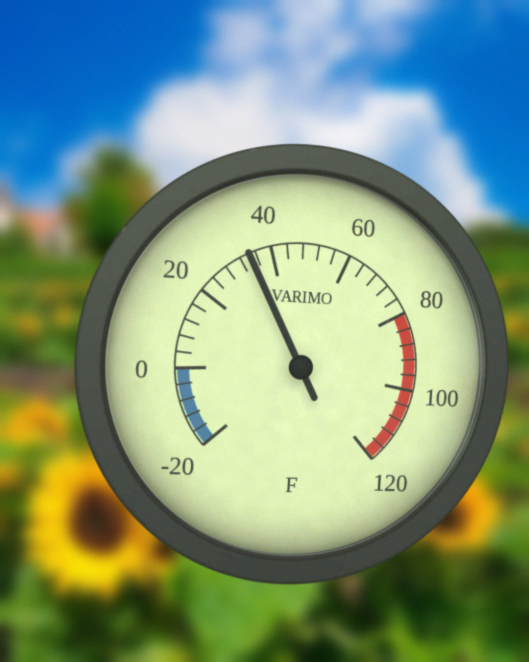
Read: 34°F
